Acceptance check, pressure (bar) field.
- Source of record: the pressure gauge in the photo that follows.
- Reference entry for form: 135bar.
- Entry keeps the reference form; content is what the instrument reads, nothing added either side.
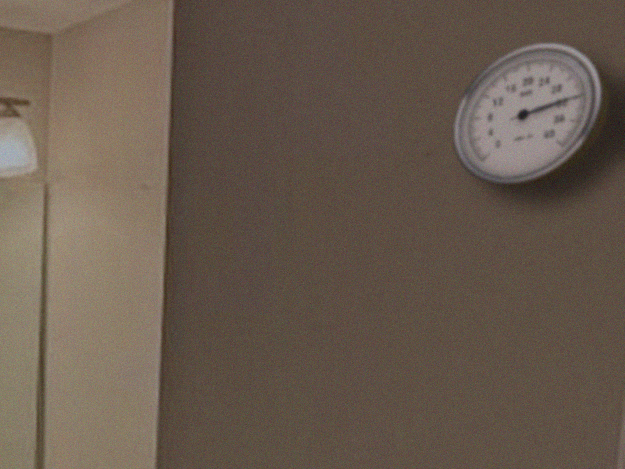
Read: 32bar
